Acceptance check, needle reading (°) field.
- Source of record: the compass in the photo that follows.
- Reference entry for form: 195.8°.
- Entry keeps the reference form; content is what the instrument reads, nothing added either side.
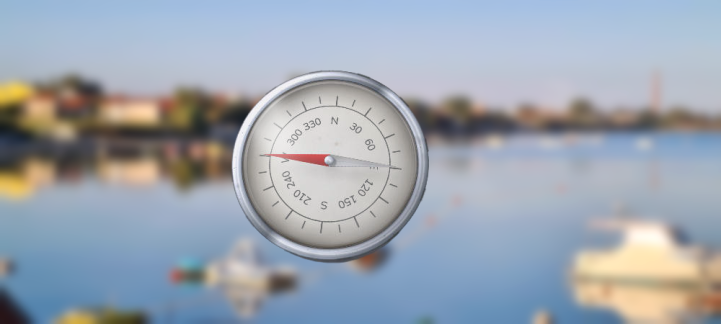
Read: 270°
